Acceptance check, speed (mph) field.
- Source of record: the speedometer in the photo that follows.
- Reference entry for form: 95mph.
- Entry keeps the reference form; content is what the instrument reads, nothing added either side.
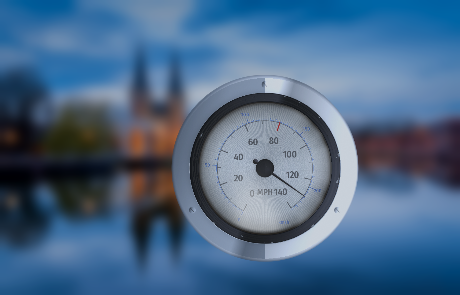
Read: 130mph
